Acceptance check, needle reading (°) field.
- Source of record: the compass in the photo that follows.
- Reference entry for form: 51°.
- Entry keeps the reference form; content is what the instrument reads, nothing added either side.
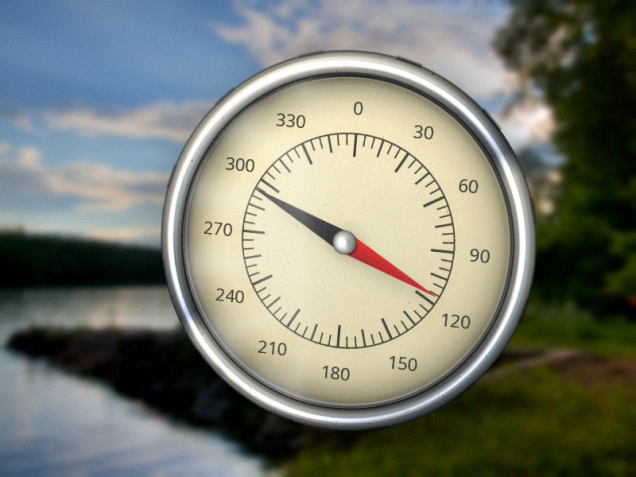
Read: 115°
